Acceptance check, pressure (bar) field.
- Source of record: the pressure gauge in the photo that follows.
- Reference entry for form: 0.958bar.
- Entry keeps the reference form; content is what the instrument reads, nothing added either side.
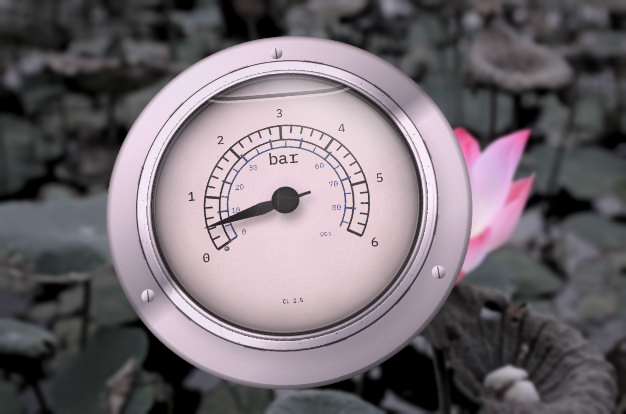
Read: 0.4bar
